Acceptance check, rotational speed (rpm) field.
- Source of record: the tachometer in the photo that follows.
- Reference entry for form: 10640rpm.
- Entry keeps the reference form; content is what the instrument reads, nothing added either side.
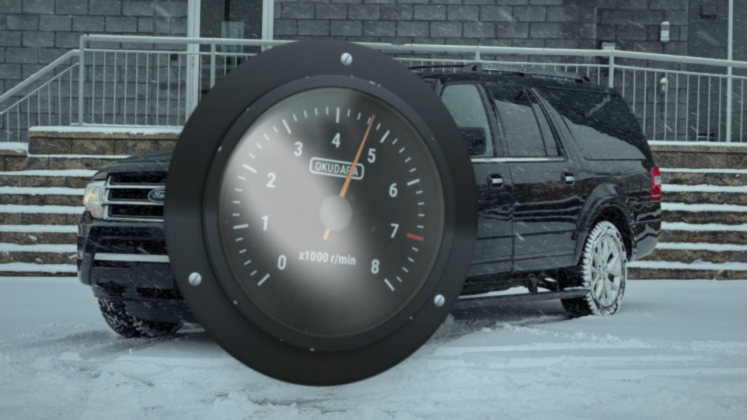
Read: 4600rpm
